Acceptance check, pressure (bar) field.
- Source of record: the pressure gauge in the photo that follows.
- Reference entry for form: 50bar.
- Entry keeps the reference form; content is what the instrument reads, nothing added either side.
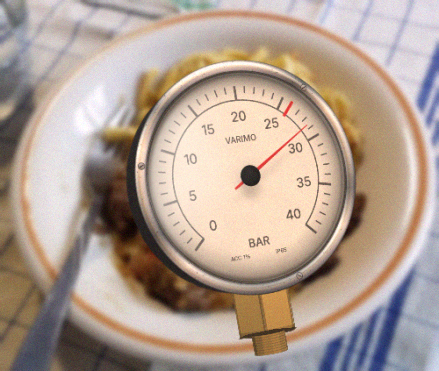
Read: 28.5bar
